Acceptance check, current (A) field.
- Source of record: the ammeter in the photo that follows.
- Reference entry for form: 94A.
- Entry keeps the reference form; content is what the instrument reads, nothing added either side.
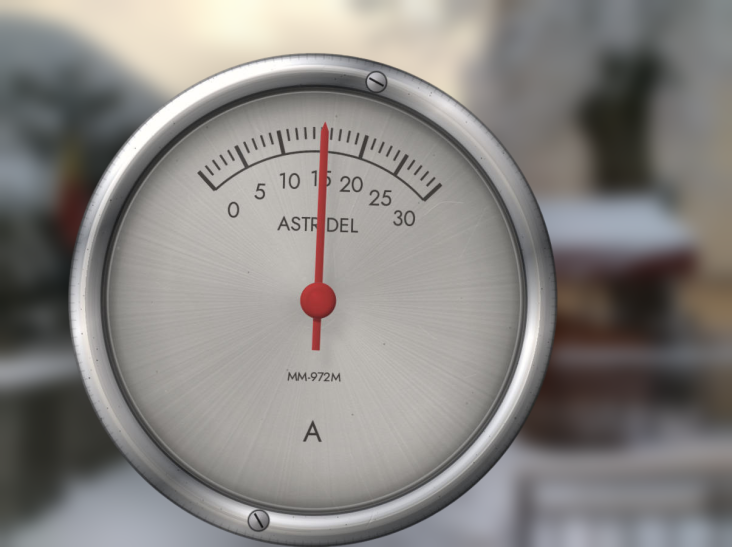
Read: 15A
